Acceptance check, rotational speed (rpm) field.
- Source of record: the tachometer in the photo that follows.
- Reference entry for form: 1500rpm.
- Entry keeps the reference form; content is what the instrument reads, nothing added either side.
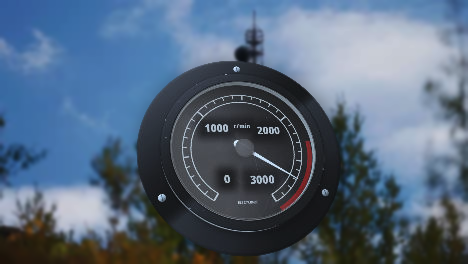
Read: 2700rpm
